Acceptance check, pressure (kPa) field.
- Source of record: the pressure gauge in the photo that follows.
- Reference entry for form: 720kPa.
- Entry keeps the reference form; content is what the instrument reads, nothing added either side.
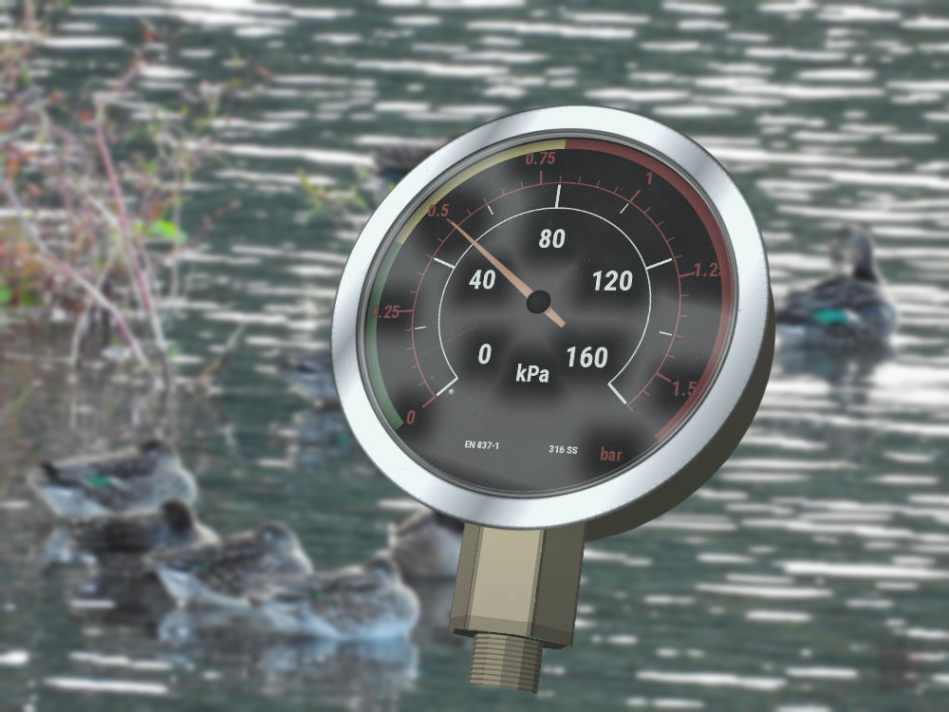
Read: 50kPa
